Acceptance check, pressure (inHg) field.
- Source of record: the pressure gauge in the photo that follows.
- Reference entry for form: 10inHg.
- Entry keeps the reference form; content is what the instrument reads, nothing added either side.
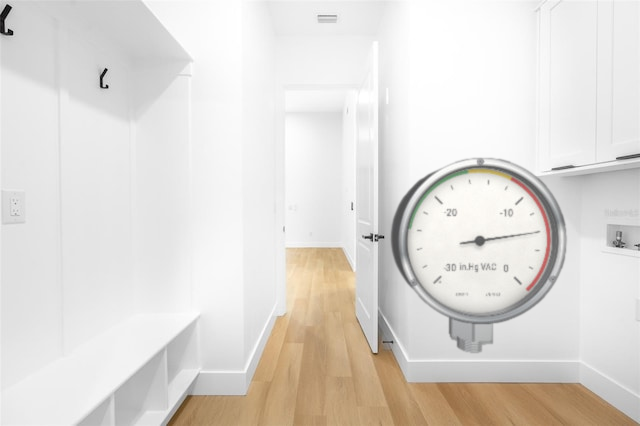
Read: -6inHg
